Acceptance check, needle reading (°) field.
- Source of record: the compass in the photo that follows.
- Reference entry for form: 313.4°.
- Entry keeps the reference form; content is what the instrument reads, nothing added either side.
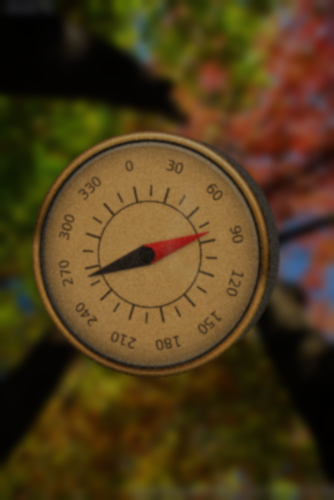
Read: 82.5°
